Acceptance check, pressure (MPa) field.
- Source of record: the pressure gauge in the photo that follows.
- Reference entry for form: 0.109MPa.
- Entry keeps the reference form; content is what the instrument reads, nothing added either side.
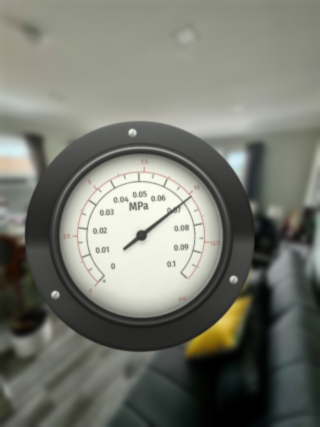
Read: 0.07MPa
